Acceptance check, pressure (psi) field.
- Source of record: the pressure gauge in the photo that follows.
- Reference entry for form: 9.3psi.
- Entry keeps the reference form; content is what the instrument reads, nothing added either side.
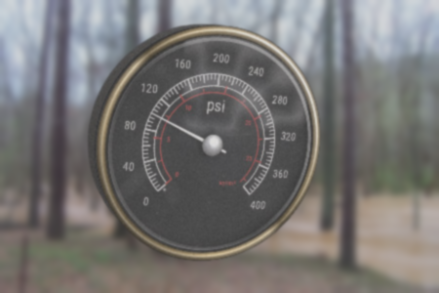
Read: 100psi
